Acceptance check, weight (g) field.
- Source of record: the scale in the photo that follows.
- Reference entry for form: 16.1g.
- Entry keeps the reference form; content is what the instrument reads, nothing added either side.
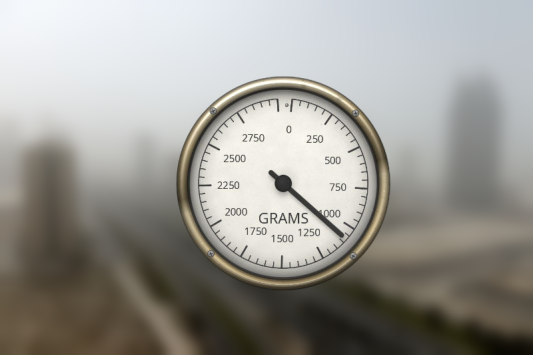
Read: 1075g
